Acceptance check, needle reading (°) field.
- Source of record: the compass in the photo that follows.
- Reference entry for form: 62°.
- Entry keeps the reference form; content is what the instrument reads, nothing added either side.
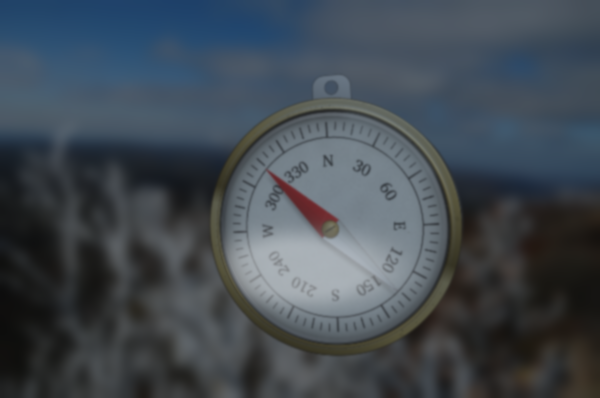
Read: 315°
